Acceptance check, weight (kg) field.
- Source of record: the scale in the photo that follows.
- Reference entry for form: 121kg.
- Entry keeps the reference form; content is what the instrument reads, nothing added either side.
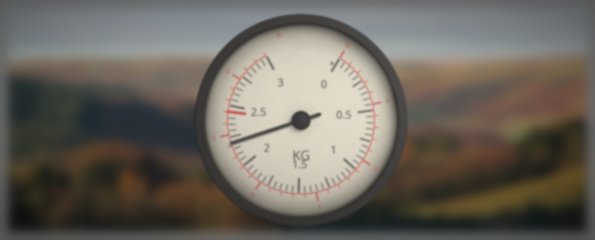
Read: 2.2kg
